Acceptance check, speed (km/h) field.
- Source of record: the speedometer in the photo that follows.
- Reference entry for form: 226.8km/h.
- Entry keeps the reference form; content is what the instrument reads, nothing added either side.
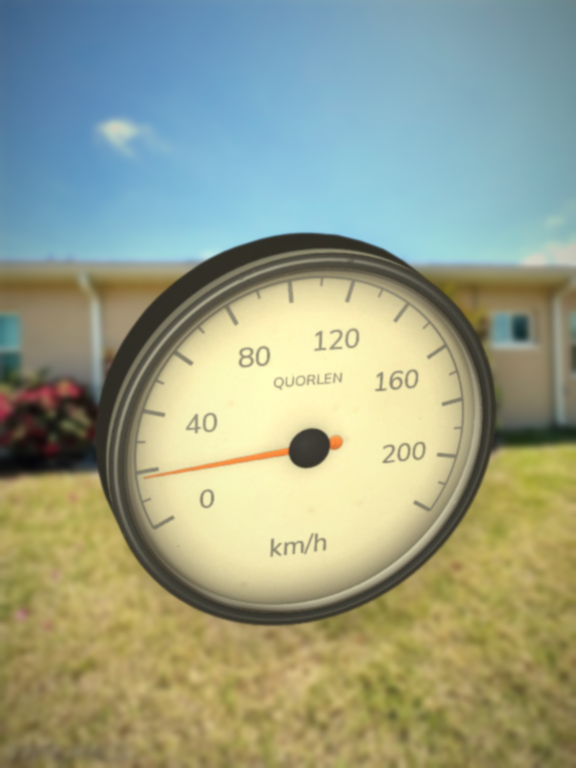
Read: 20km/h
